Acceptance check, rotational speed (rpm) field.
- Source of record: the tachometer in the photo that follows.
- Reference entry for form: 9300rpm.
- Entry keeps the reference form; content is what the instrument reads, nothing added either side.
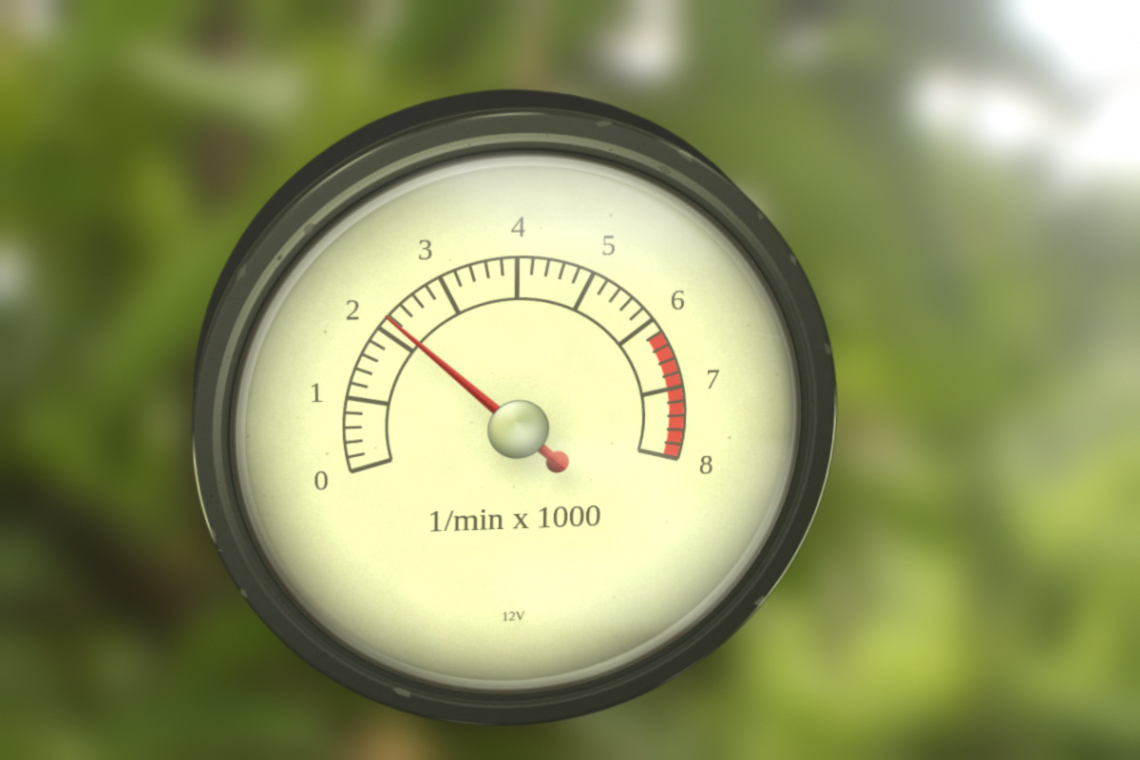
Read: 2200rpm
